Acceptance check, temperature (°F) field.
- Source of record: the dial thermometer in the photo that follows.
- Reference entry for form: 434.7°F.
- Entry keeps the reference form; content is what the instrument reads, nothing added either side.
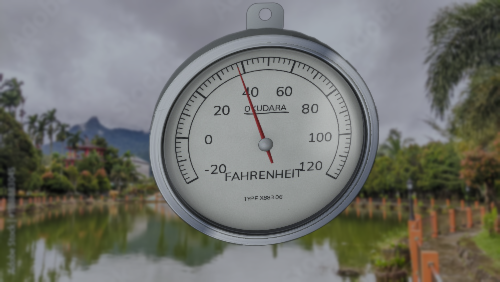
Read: 38°F
